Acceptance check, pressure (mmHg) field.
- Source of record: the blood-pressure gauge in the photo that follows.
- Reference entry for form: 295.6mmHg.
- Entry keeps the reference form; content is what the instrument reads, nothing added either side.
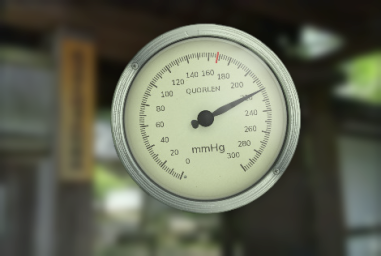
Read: 220mmHg
